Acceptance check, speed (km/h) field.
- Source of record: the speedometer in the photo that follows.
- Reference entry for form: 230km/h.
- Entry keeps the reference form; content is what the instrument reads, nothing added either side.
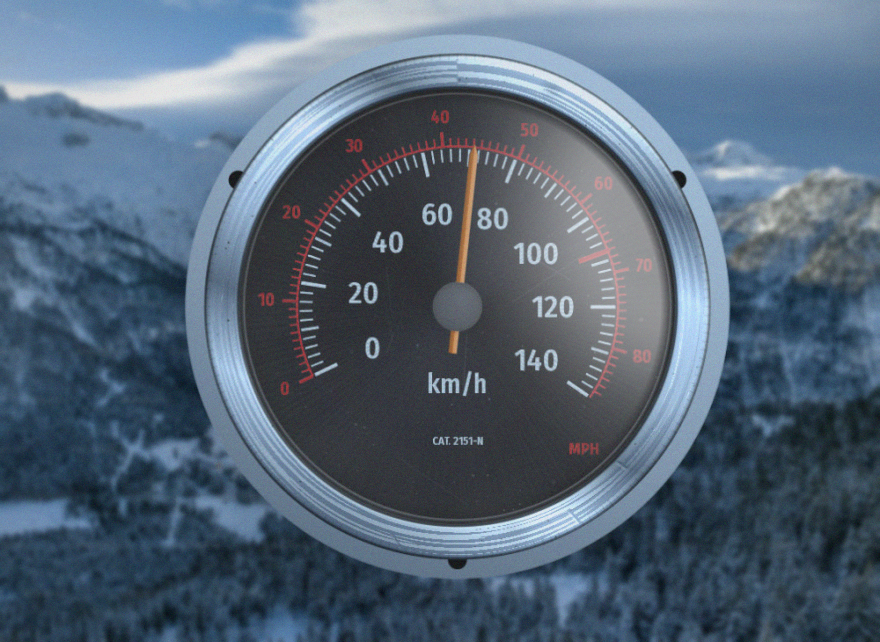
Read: 71km/h
